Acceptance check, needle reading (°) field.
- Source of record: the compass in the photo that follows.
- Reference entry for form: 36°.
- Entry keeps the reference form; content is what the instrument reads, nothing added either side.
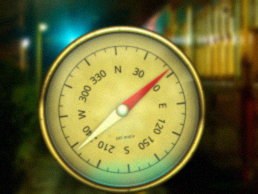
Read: 55°
